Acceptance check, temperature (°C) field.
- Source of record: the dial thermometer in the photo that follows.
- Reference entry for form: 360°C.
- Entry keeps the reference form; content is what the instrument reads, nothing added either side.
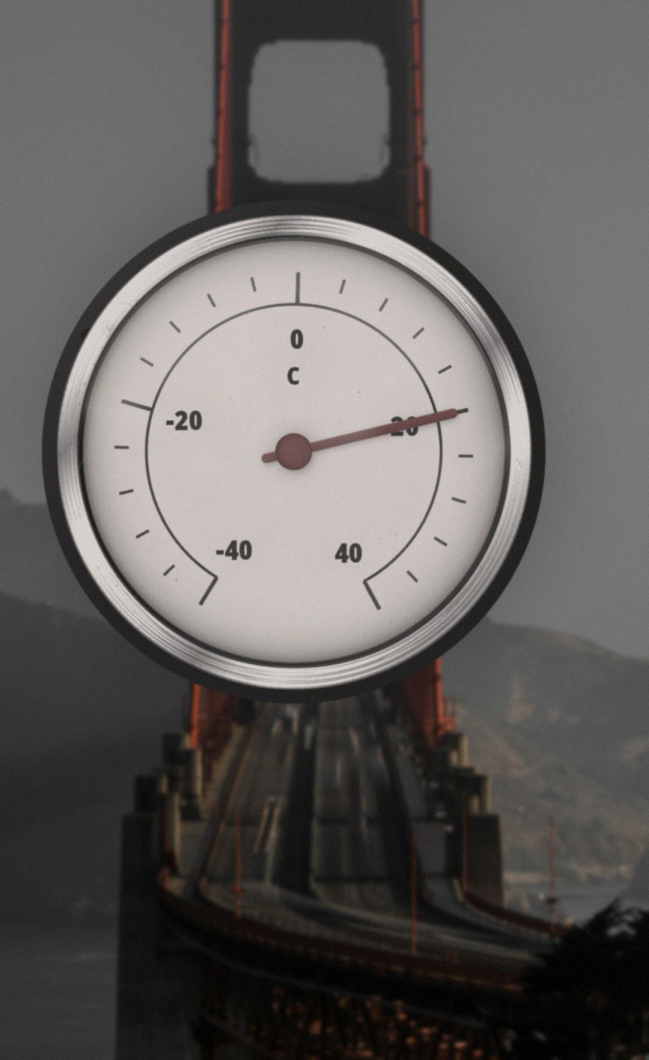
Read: 20°C
